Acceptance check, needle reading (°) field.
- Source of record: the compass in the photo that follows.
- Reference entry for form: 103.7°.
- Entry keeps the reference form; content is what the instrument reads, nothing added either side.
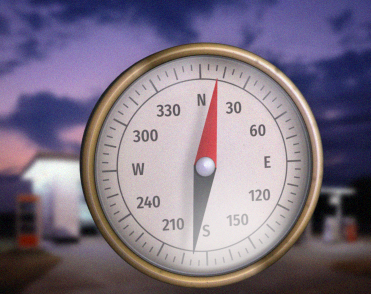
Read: 10°
